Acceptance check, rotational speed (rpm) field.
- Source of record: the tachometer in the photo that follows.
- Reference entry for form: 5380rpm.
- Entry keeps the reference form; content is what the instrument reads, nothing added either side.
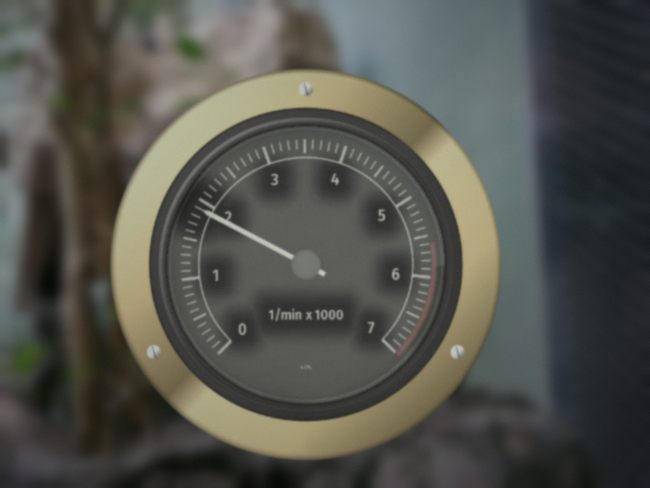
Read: 1900rpm
